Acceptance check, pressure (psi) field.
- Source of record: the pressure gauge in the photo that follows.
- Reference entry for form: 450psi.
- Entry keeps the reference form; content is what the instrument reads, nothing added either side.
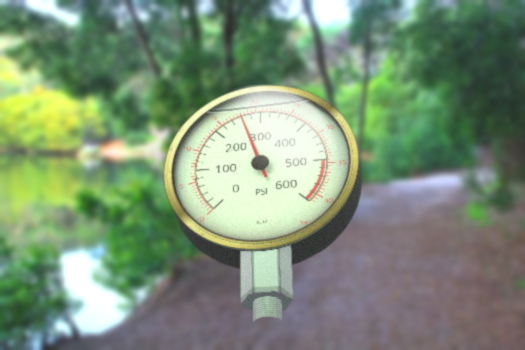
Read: 260psi
